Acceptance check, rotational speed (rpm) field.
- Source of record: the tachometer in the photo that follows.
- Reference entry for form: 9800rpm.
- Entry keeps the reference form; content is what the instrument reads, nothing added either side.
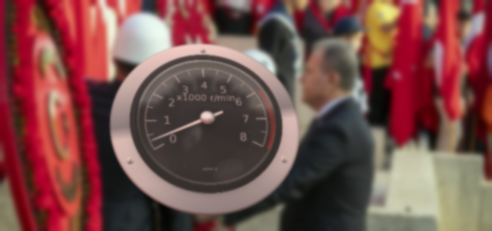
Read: 250rpm
